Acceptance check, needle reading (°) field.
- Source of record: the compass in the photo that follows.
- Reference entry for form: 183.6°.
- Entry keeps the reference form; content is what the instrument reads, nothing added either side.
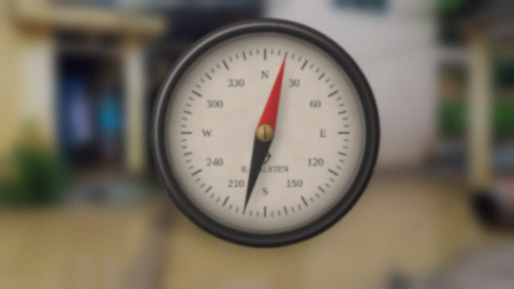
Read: 15°
